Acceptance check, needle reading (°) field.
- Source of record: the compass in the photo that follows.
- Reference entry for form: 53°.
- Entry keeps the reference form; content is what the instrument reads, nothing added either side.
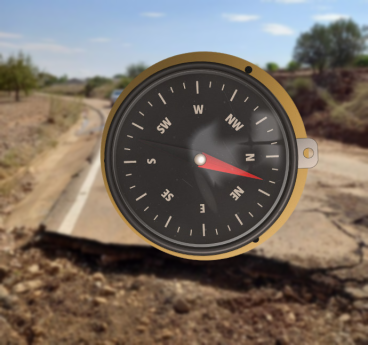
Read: 20°
